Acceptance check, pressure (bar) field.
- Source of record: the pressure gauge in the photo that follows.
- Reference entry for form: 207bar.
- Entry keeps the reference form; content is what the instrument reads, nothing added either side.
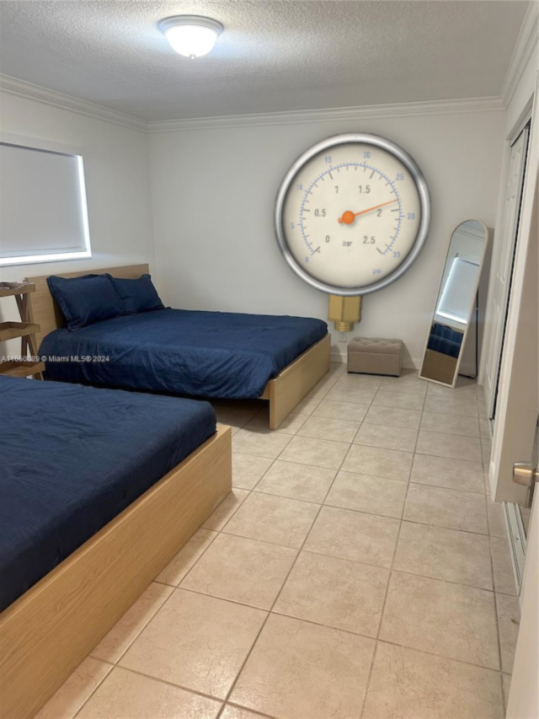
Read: 1.9bar
